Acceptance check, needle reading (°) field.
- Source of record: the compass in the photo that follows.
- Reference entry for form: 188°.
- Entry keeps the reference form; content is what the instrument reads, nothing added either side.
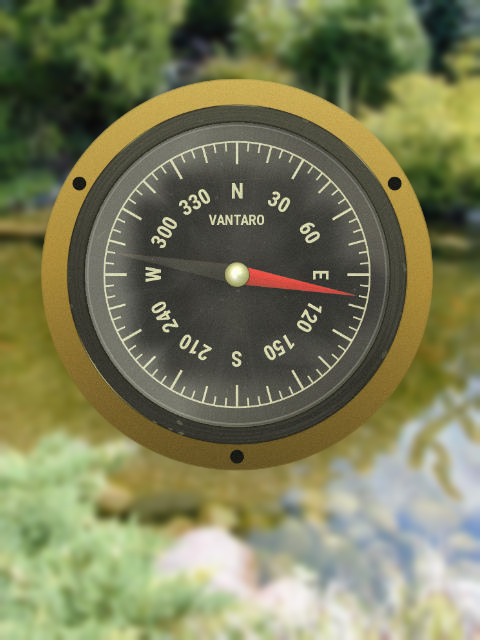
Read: 100°
